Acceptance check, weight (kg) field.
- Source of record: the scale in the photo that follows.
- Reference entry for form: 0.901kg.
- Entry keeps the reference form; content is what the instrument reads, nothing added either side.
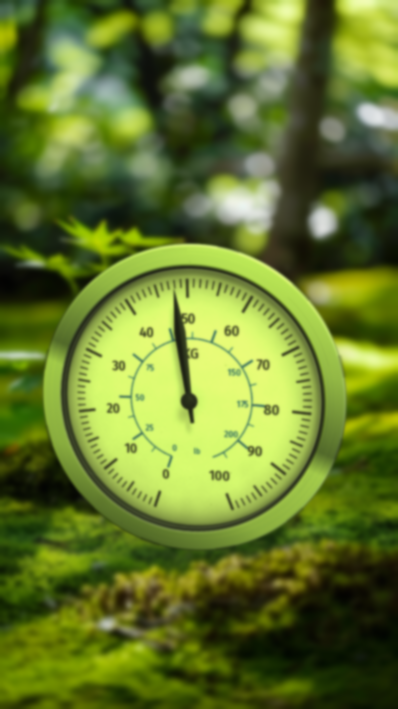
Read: 48kg
